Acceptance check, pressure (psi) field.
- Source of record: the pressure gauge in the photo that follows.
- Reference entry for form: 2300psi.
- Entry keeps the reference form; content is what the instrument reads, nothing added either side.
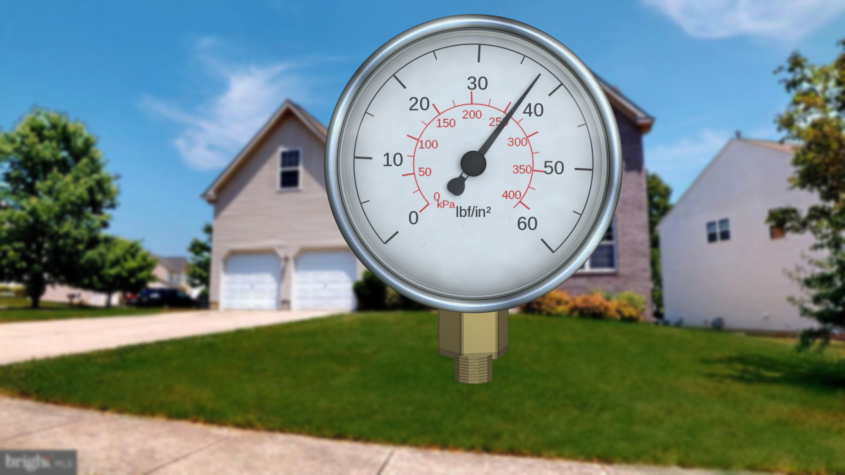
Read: 37.5psi
